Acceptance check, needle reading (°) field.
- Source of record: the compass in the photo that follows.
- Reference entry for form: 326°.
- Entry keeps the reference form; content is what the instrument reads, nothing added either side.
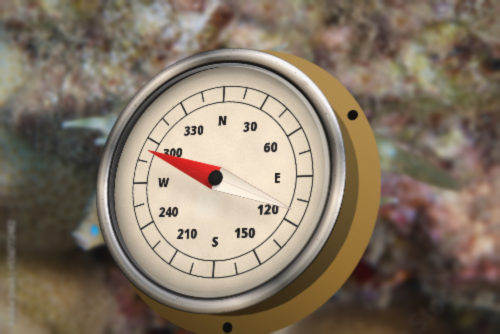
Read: 292.5°
